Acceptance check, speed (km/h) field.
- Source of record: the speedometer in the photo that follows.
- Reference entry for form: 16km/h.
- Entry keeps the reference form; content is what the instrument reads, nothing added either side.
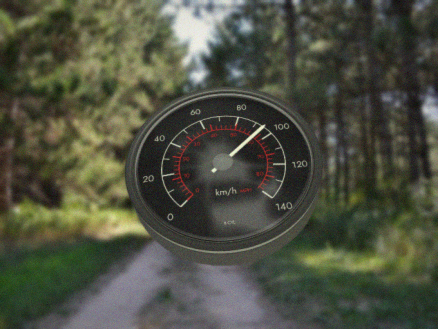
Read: 95km/h
